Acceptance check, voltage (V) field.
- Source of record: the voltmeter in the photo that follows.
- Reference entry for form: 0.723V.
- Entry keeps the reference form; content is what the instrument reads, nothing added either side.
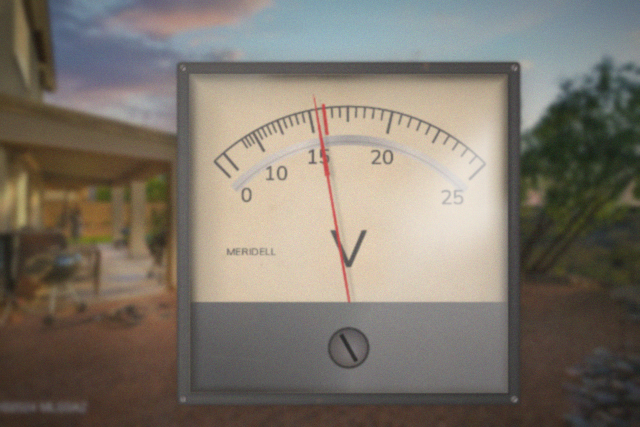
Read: 15.5V
